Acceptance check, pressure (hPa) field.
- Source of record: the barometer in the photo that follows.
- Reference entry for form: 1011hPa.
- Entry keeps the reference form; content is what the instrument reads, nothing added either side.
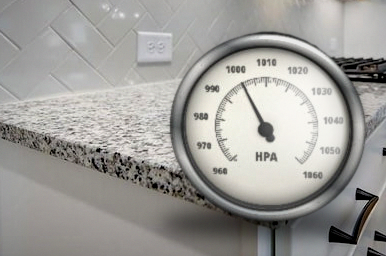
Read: 1000hPa
